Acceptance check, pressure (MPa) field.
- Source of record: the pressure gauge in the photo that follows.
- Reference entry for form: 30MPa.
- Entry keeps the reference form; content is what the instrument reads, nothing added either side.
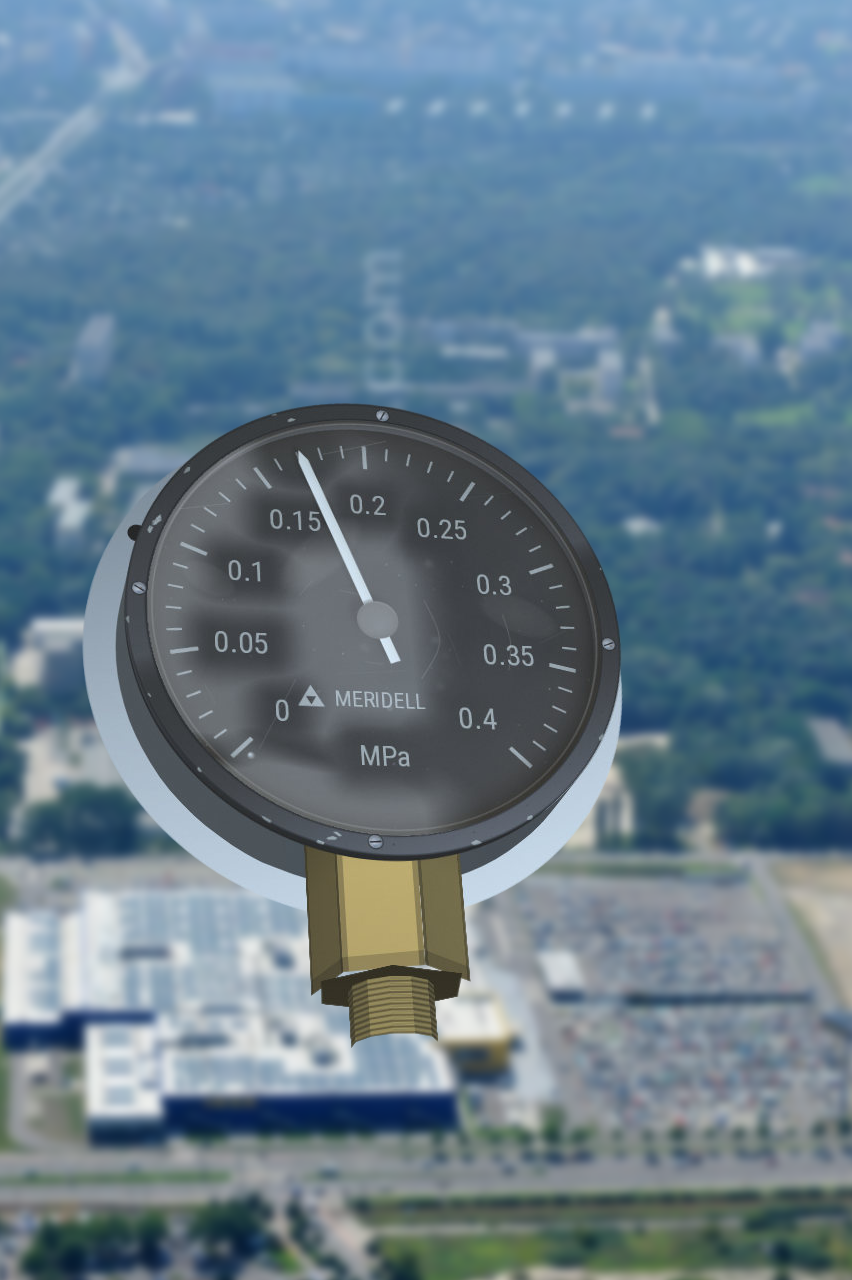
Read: 0.17MPa
